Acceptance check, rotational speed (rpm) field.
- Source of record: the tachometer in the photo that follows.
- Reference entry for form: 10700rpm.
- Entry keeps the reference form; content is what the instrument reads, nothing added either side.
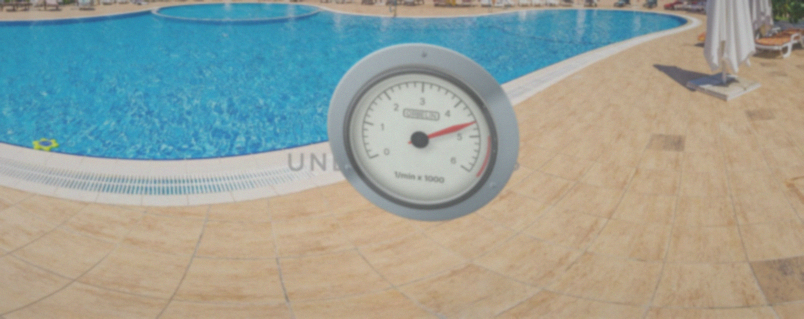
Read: 4600rpm
